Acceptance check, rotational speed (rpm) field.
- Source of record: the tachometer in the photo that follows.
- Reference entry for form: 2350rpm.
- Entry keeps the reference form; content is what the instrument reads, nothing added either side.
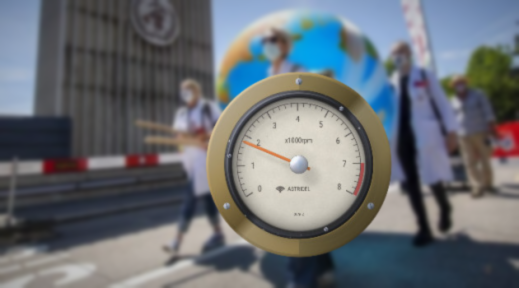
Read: 1800rpm
